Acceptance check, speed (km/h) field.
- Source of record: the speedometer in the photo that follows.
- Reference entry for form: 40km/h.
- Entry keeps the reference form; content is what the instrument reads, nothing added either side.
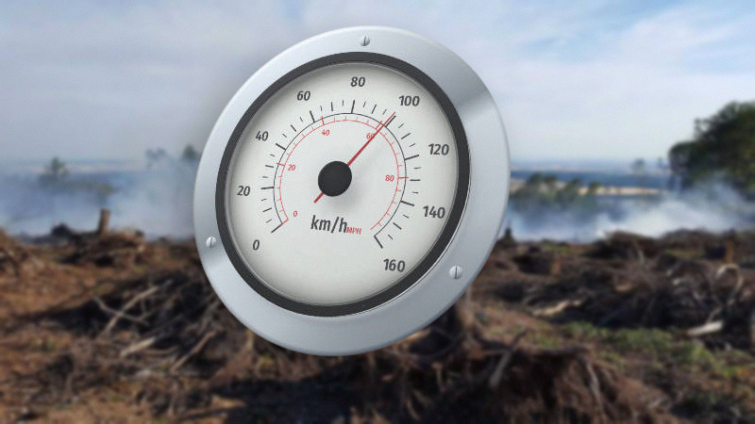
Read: 100km/h
